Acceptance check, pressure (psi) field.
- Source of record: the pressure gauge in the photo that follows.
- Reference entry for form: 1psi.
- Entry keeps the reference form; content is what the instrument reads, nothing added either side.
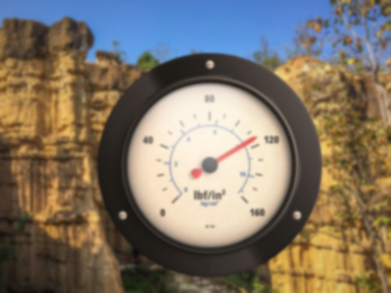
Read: 115psi
